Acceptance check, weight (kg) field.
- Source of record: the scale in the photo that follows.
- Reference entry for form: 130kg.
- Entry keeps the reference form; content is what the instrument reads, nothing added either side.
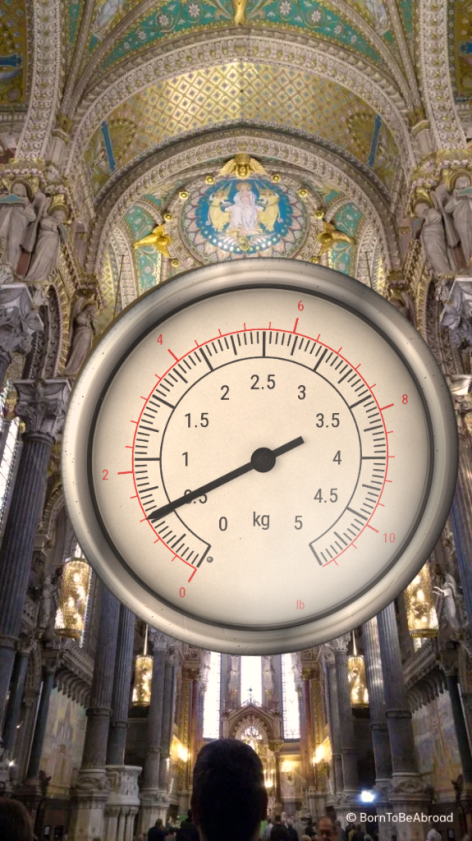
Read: 0.55kg
